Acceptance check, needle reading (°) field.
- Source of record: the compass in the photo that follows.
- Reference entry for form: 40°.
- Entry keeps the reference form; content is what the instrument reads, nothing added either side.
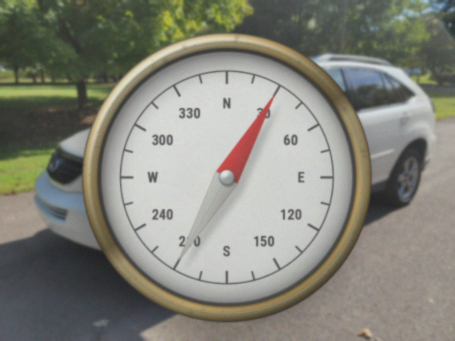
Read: 30°
